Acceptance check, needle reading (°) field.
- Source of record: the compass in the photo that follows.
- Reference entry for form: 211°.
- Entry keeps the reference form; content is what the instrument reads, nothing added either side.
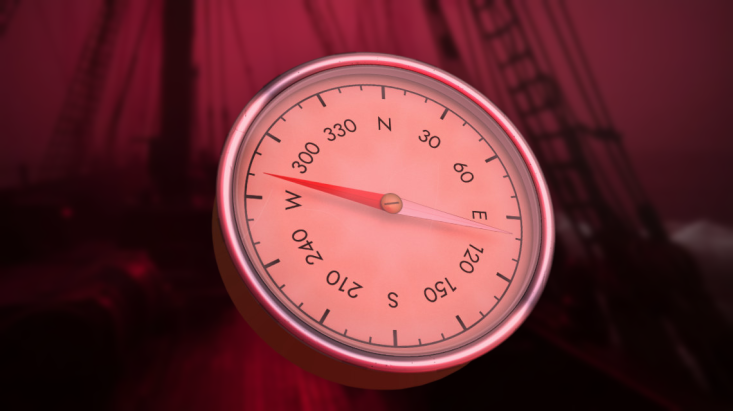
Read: 280°
